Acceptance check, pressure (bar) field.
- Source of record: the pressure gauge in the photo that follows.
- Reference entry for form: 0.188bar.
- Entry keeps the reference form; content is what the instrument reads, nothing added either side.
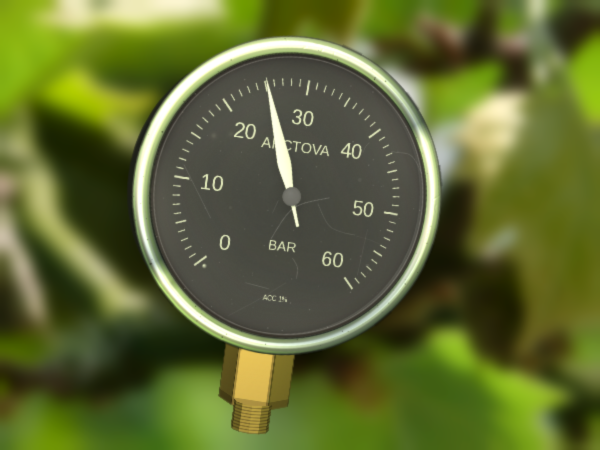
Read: 25bar
